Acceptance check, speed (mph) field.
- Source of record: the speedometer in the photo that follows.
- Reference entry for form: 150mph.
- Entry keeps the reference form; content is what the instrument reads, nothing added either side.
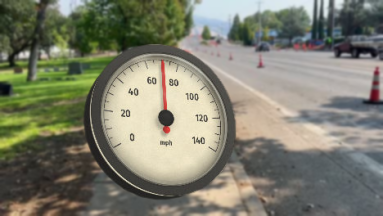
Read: 70mph
